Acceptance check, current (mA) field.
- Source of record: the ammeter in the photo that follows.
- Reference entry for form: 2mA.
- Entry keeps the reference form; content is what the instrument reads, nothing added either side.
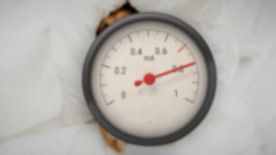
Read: 0.8mA
